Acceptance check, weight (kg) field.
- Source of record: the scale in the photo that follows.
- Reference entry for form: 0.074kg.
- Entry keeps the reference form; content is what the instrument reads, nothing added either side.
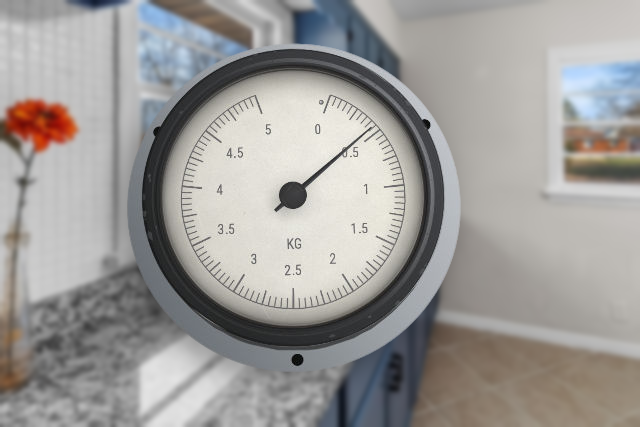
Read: 0.45kg
